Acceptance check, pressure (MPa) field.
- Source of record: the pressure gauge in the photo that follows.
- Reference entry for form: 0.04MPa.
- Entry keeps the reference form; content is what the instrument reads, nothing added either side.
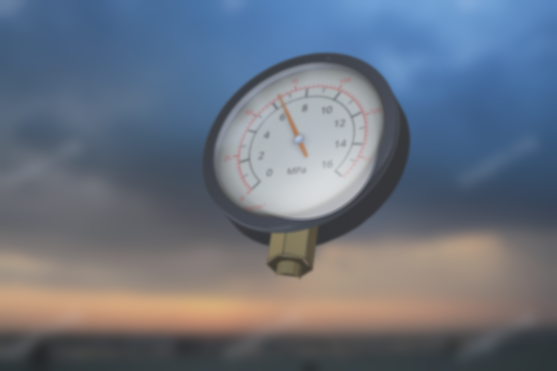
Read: 6.5MPa
